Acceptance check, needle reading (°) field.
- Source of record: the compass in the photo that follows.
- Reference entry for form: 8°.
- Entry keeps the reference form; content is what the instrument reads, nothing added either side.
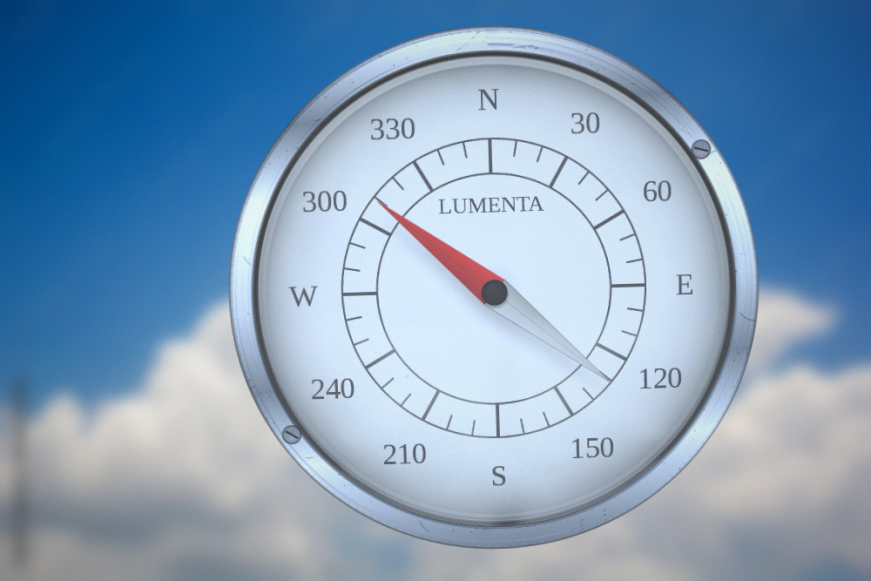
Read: 310°
